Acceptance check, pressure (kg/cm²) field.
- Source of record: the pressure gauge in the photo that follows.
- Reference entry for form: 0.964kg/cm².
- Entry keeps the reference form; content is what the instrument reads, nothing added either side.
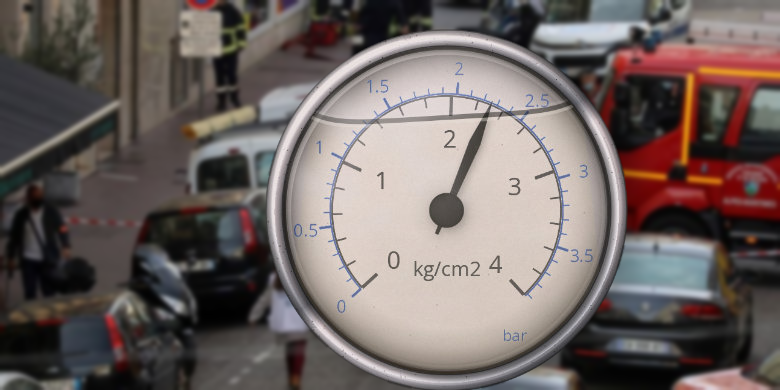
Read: 2.3kg/cm²
